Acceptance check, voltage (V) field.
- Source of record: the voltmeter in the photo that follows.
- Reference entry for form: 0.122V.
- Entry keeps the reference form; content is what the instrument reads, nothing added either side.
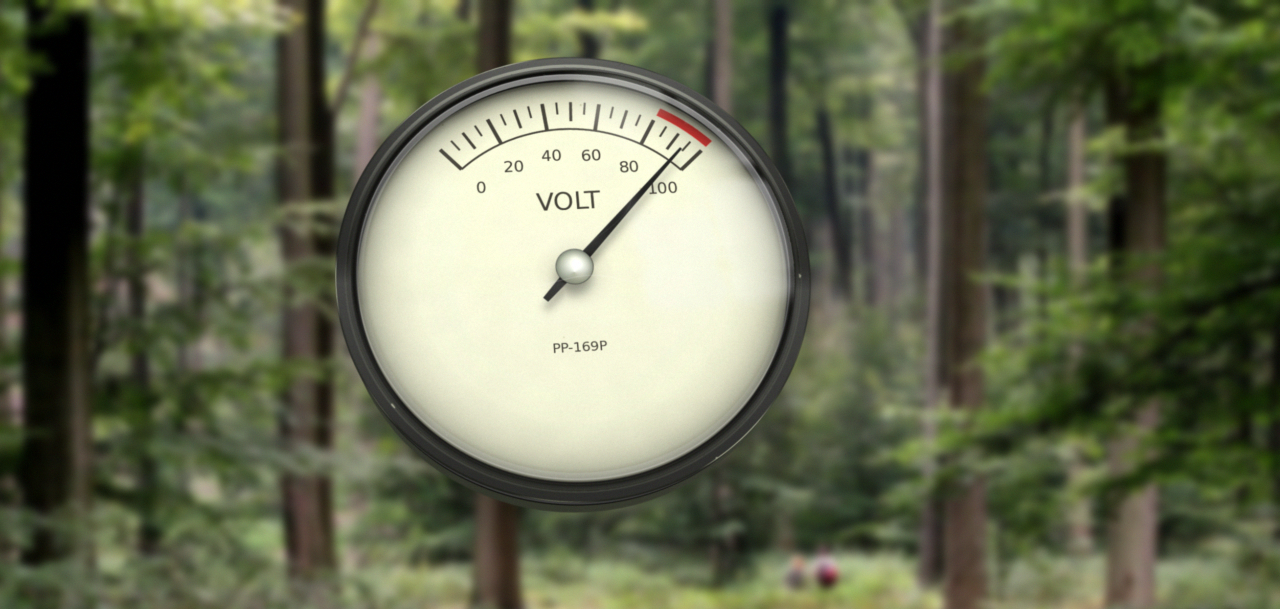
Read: 95V
